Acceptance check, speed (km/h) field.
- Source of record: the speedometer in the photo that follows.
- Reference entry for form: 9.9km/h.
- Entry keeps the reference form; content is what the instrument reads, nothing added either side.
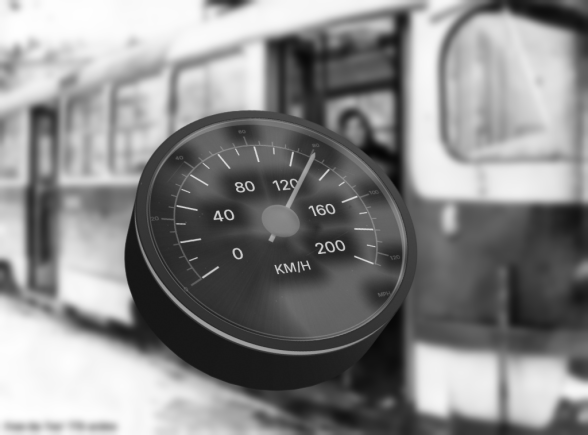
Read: 130km/h
